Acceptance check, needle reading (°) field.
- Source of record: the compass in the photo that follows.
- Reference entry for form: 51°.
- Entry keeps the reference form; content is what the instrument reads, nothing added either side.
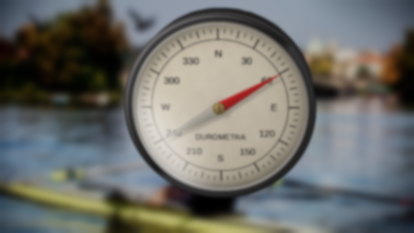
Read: 60°
